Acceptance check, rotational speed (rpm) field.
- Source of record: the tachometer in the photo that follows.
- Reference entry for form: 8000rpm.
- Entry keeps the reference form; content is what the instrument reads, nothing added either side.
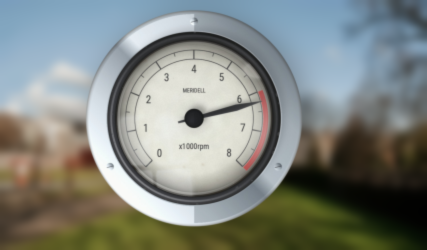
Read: 6250rpm
